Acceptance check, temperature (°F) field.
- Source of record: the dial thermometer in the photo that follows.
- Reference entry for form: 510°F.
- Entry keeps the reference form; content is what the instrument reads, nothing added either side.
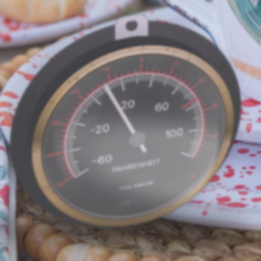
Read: 10°F
